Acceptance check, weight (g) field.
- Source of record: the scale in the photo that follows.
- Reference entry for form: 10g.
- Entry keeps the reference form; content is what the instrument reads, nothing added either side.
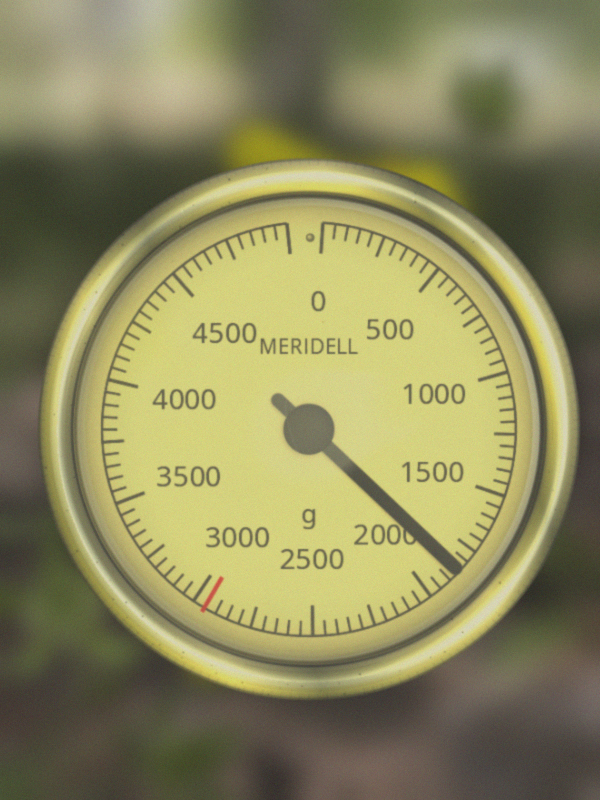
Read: 1850g
